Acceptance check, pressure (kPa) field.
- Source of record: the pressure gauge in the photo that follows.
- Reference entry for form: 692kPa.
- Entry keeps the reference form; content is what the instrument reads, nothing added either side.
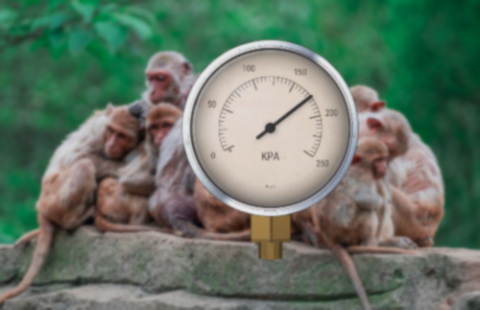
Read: 175kPa
